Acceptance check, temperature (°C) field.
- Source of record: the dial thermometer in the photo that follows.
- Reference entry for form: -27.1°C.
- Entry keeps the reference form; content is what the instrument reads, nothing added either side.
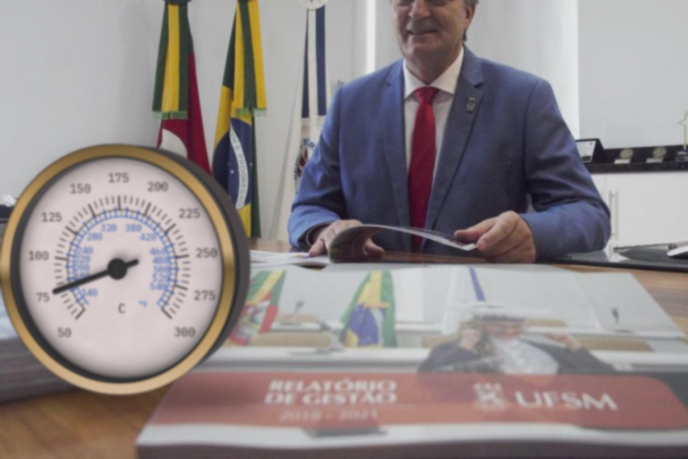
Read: 75°C
